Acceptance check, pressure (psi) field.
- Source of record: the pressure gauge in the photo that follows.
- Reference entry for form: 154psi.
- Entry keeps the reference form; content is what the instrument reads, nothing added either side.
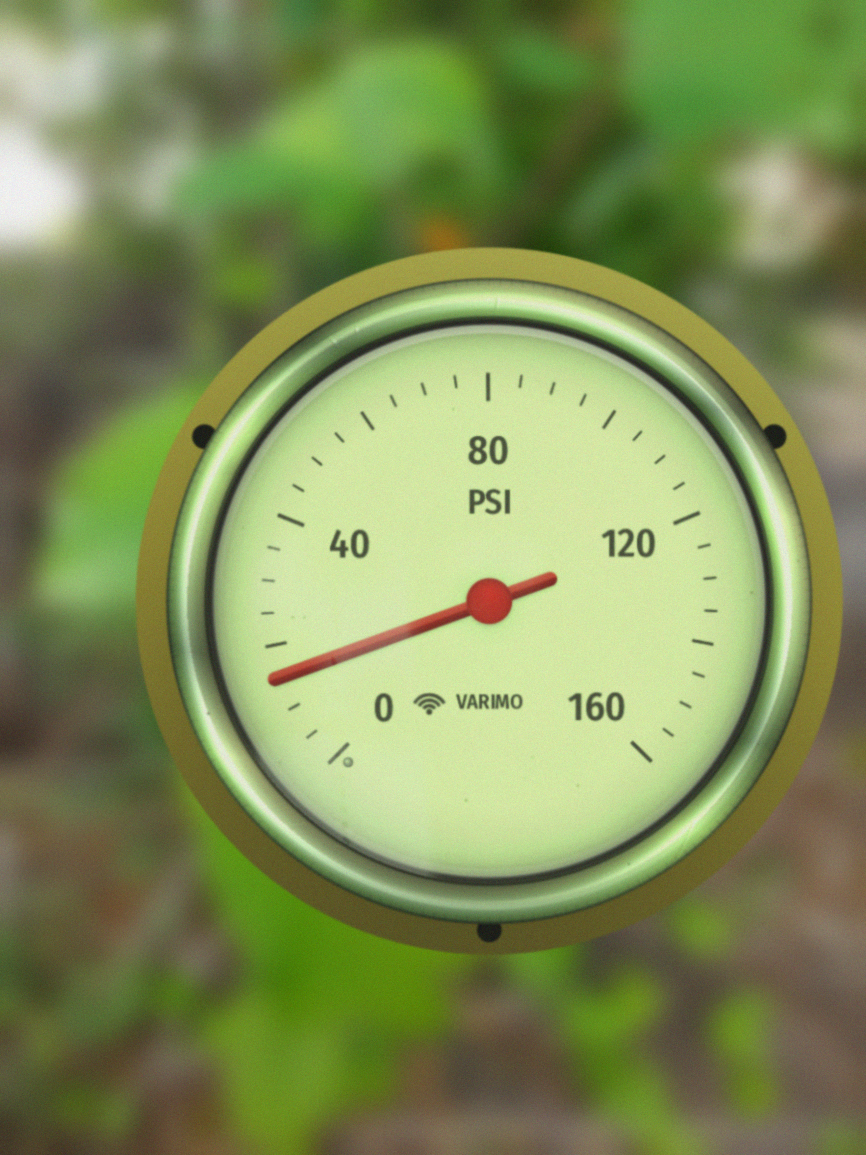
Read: 15psi
